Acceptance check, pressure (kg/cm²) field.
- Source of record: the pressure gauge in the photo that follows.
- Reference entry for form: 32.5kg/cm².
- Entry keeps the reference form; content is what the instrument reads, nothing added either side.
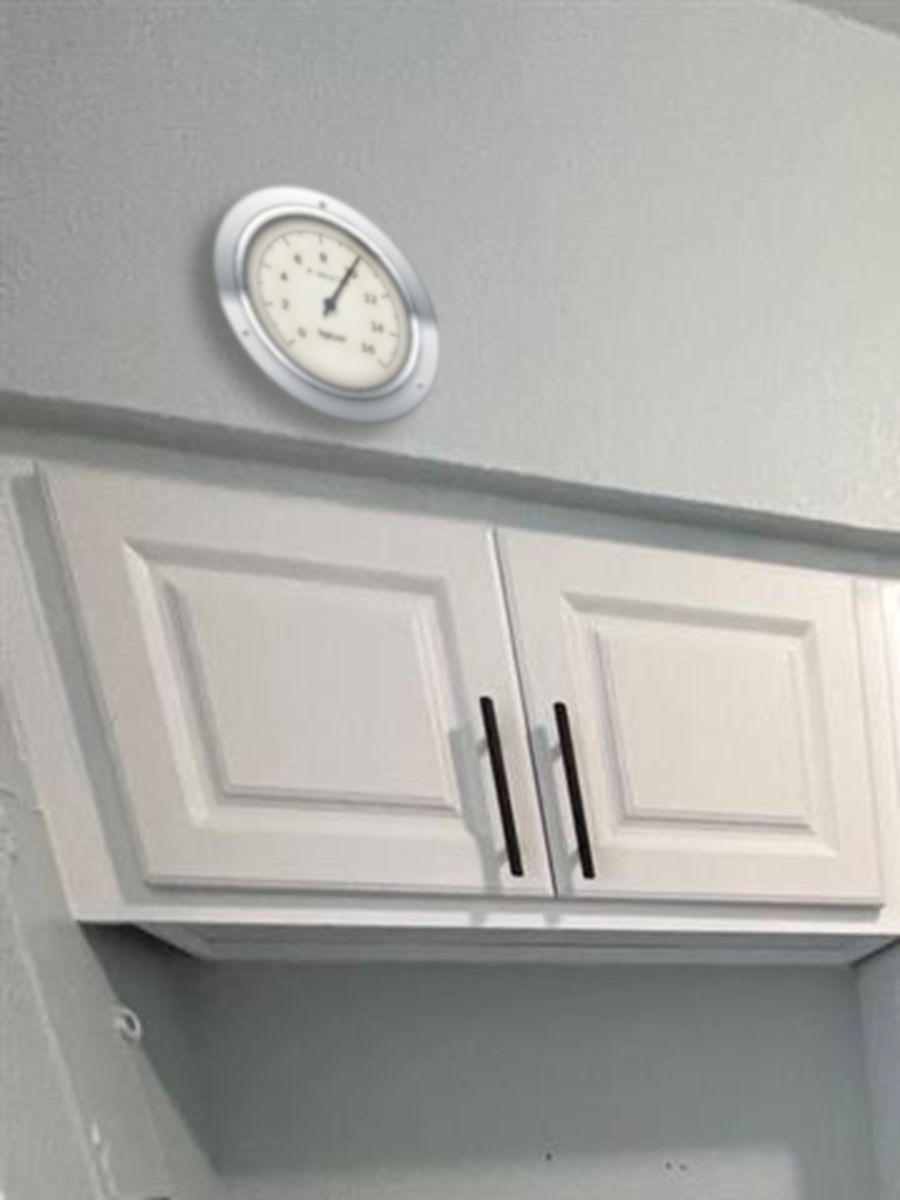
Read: 10kg/cm²
